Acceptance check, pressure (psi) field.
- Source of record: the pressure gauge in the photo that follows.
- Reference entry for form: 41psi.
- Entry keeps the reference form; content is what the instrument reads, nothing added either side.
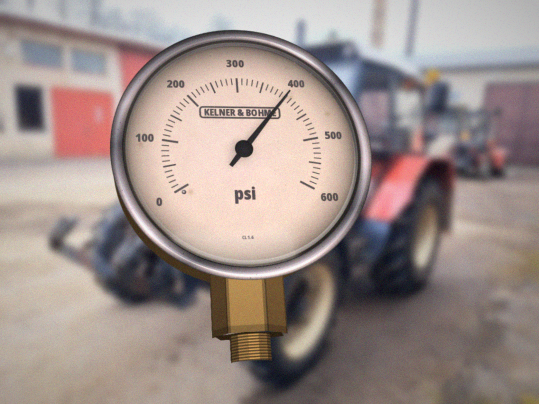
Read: 400psi
